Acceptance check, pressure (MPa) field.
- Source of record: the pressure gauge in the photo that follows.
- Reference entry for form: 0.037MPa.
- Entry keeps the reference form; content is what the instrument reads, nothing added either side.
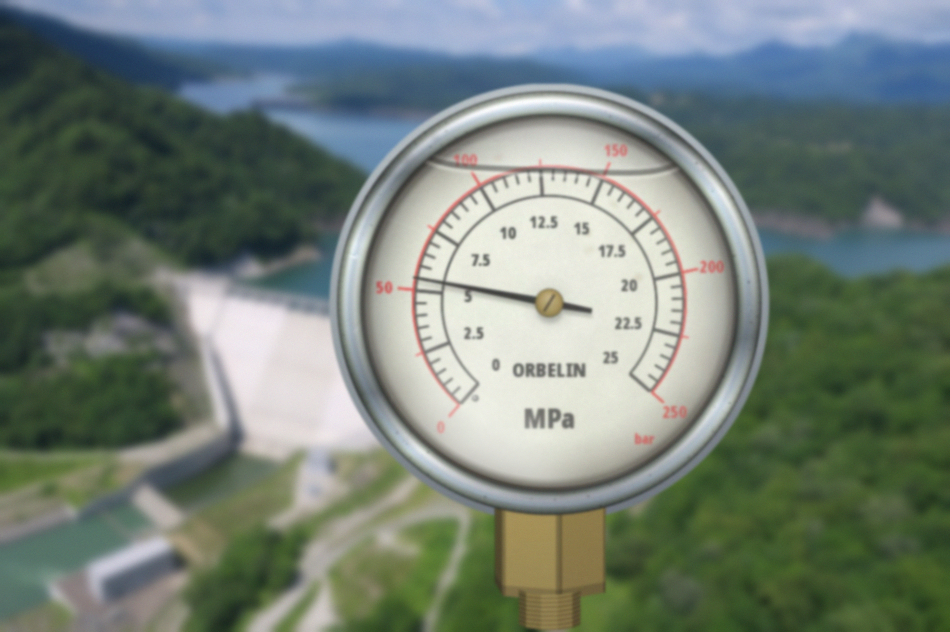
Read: 5.5MPa
